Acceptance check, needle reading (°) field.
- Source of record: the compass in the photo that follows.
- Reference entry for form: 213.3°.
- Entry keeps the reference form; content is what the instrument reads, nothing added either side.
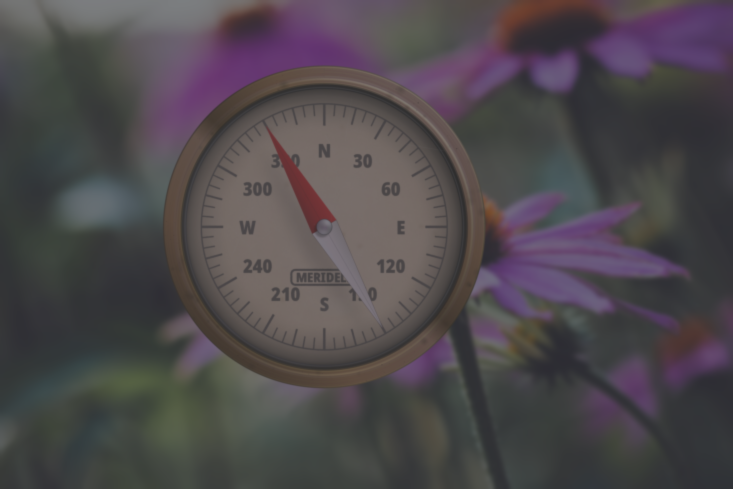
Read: 330°
